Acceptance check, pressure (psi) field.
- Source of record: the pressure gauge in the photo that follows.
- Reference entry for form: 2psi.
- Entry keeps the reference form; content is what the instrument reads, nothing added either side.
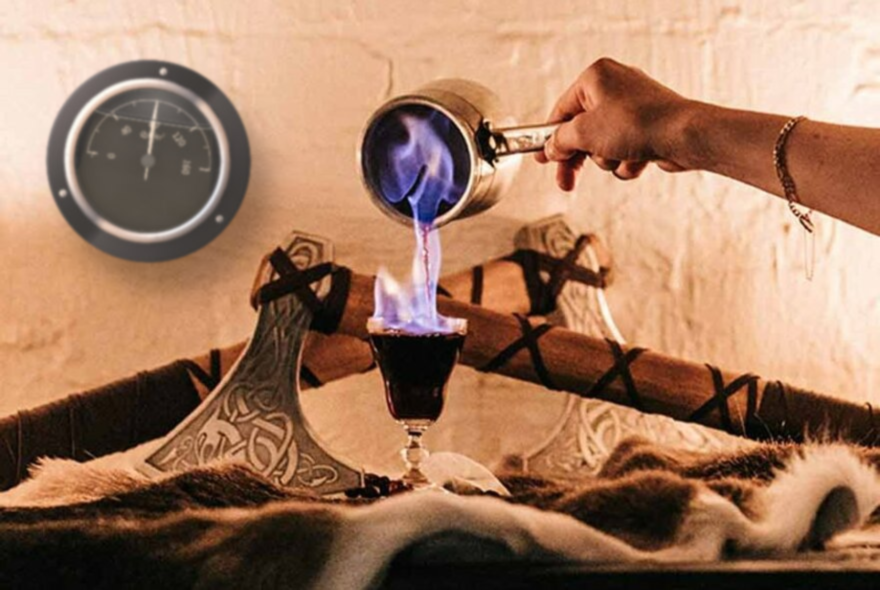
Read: 80psi
